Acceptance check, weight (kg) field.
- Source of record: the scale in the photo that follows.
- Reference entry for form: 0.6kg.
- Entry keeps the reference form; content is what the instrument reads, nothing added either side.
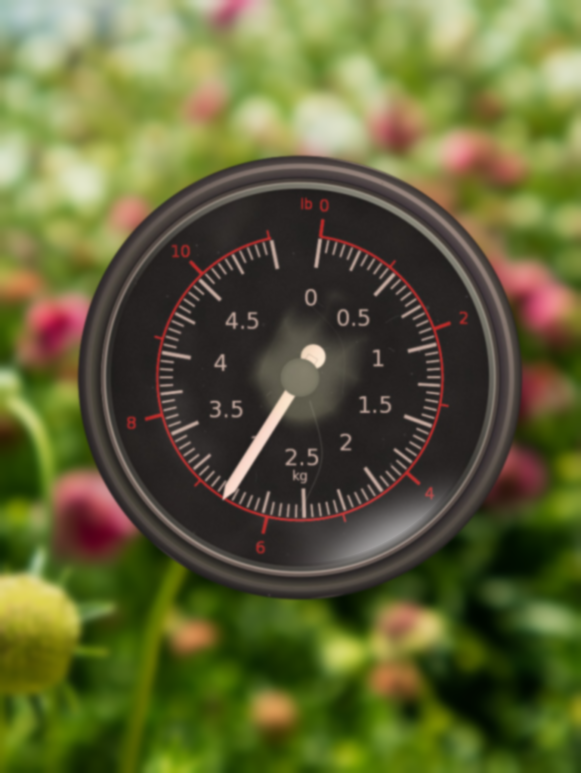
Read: 3kg
